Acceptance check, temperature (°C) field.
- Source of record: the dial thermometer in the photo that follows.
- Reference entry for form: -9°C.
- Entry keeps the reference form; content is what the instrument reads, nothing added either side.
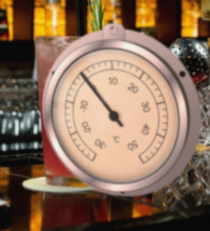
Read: 0°C
